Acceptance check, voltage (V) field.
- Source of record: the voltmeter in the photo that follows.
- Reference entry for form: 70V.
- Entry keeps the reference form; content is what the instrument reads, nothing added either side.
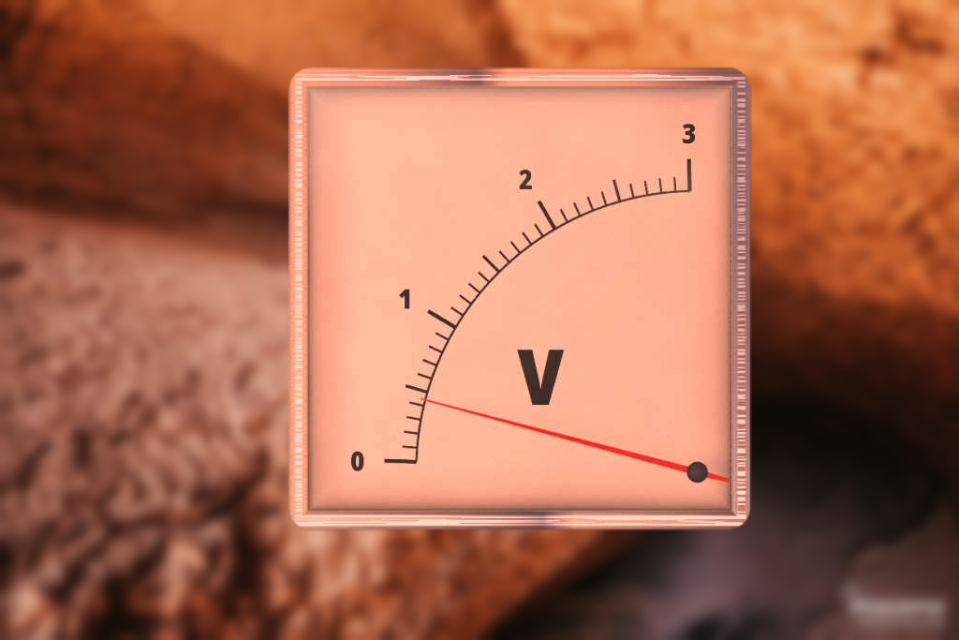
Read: 0.45V
